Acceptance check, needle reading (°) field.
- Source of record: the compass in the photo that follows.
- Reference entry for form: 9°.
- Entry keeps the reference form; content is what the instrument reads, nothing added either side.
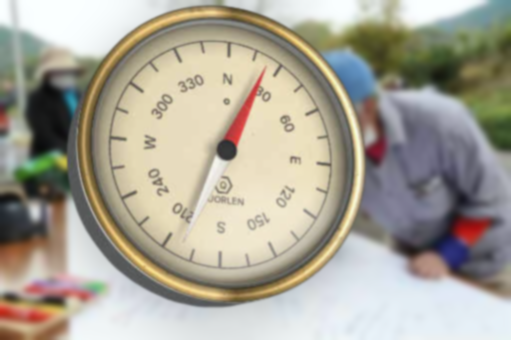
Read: 22.5°
